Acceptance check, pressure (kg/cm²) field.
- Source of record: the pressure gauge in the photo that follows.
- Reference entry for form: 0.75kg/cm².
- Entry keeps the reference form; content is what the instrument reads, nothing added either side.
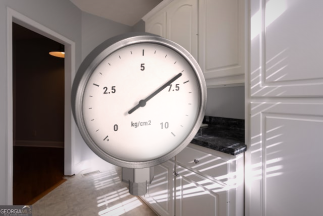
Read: 7kg/cm²
